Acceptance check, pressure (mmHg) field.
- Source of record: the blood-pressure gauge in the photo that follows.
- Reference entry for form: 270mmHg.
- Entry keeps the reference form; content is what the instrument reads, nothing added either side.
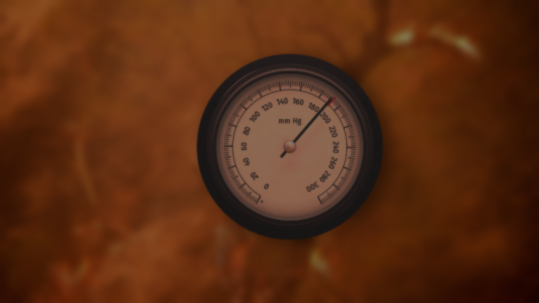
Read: 190mmHg
